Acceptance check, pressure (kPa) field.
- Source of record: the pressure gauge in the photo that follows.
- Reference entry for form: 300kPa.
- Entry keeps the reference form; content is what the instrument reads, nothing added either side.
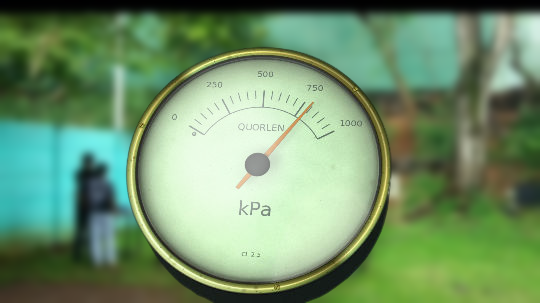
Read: 800kPa
